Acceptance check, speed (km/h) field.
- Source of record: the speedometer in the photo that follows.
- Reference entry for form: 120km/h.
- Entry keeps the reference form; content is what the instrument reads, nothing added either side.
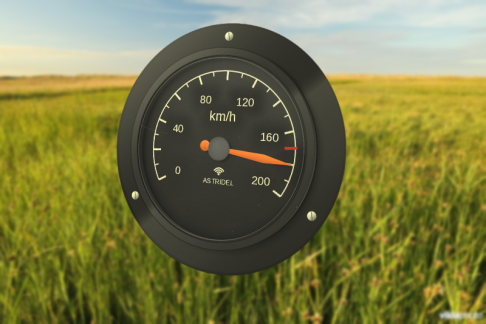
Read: 180km/h
